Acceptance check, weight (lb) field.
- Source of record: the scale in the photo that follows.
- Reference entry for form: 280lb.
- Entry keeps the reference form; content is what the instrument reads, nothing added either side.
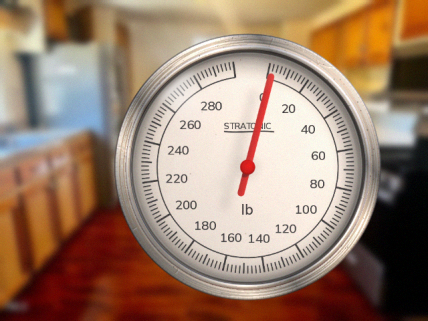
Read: 2lb
